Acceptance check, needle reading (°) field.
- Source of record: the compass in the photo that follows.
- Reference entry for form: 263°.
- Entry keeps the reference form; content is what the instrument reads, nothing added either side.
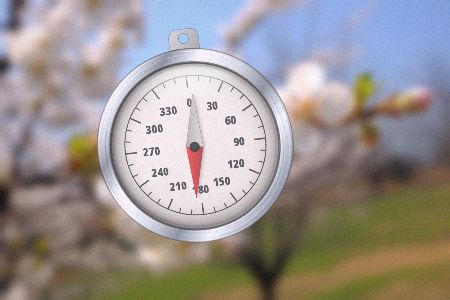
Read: 185°
